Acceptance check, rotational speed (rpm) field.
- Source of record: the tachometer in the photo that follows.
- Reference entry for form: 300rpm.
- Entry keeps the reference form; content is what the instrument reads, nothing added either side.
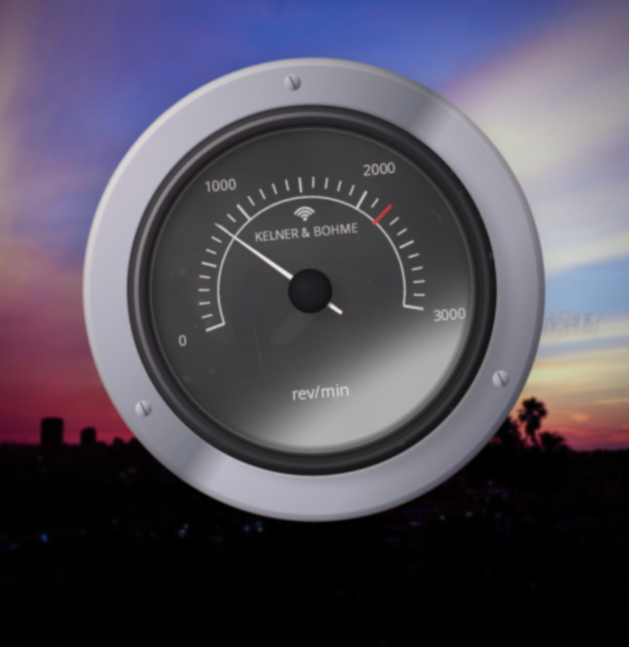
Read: 800rpm
